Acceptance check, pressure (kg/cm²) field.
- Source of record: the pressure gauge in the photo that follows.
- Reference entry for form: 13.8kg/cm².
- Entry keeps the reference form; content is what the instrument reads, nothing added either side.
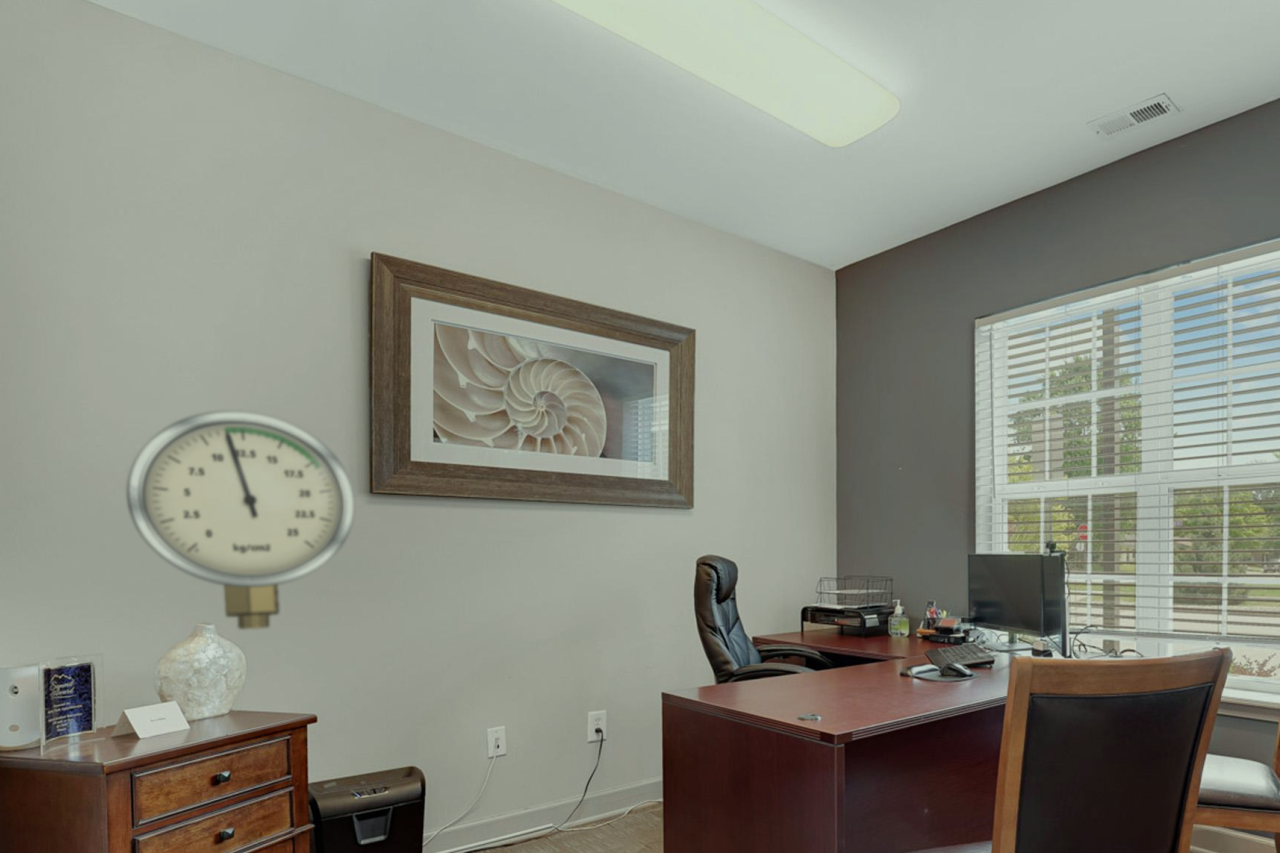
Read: 11.5kg/cm²
